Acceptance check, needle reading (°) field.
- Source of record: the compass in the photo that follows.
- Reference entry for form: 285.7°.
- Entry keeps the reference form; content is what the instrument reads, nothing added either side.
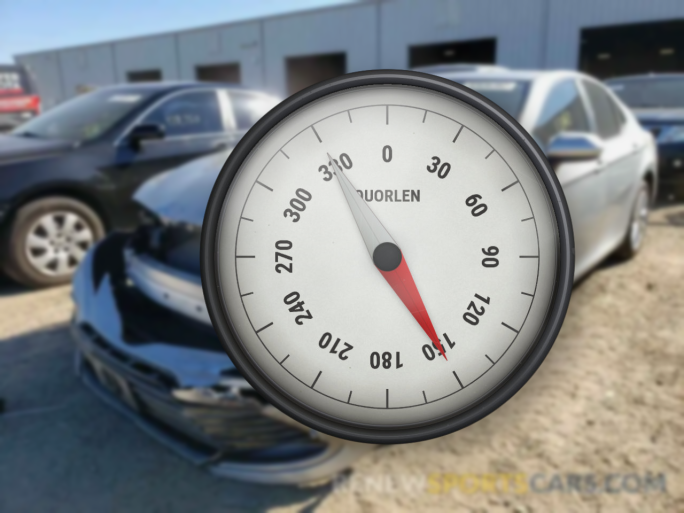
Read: 150°
